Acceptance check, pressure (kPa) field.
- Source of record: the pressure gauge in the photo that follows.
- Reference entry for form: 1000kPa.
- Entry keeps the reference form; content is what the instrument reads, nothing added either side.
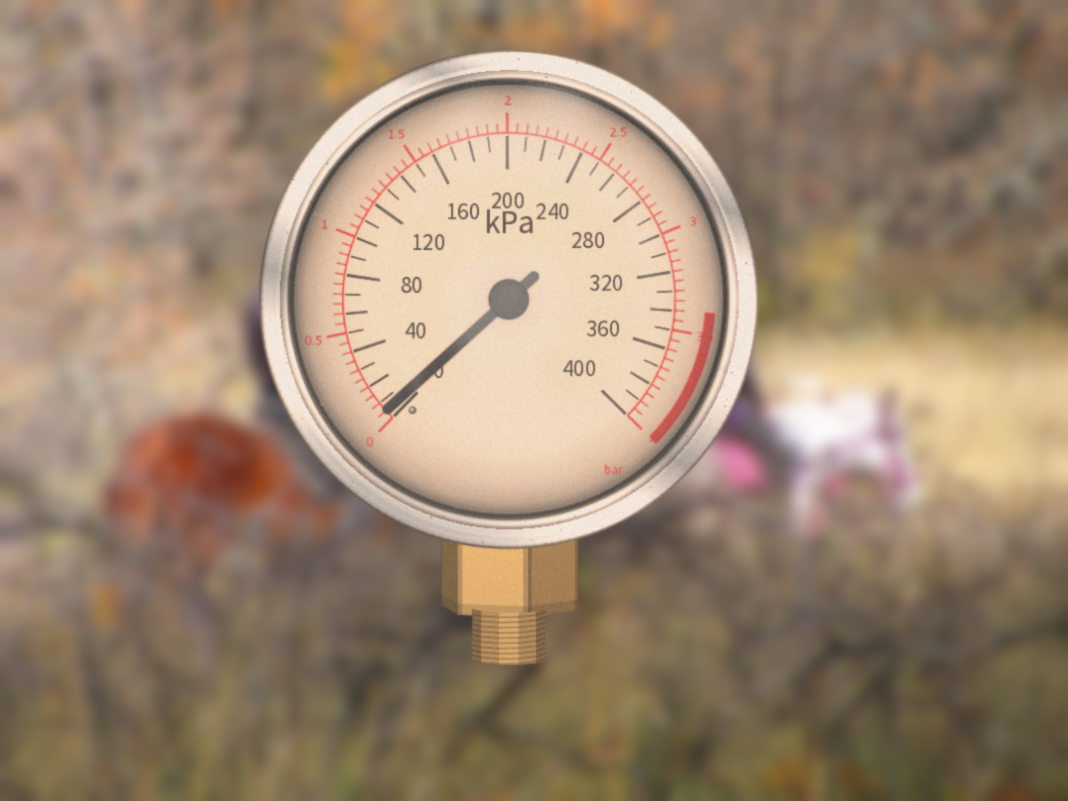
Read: 5kPa
